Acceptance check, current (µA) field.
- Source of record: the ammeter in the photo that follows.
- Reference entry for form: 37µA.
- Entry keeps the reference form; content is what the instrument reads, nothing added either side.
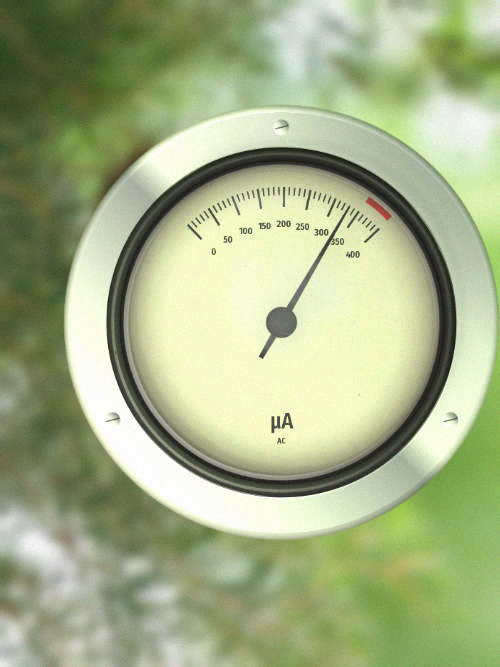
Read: 330µA
